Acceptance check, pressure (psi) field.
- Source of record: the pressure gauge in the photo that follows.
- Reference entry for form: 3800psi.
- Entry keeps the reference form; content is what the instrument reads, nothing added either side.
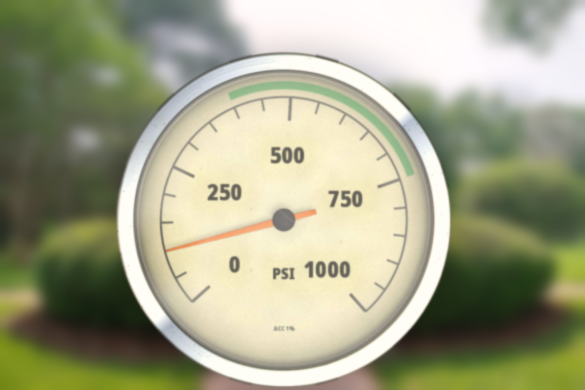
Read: 100psi
